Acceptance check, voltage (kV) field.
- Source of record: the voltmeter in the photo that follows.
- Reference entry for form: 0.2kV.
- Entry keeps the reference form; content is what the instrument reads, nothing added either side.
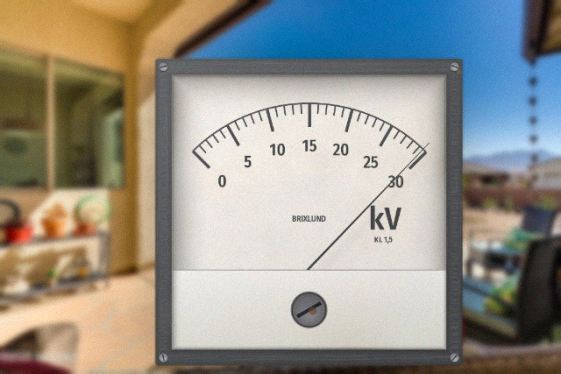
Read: 29.5kV
